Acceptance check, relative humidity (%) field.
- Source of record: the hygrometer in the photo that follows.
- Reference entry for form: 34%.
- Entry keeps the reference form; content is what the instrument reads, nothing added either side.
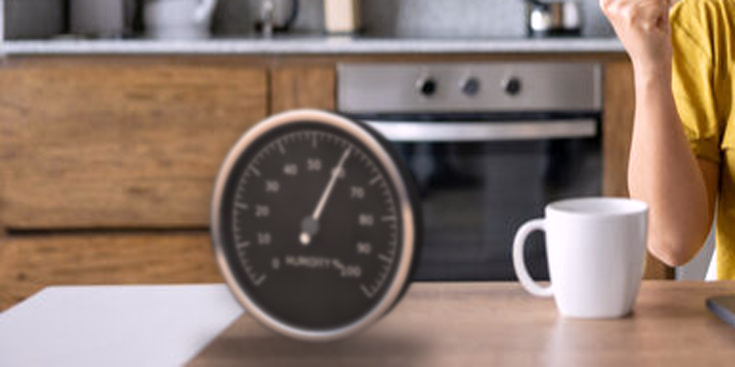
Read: 60%
